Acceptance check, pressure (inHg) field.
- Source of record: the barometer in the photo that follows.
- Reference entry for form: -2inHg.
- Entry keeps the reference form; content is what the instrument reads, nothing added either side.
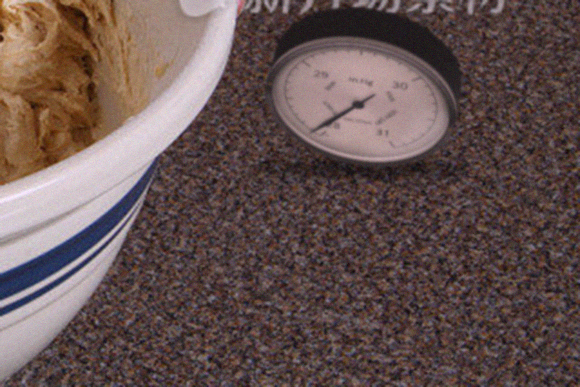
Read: 28.1inHg
